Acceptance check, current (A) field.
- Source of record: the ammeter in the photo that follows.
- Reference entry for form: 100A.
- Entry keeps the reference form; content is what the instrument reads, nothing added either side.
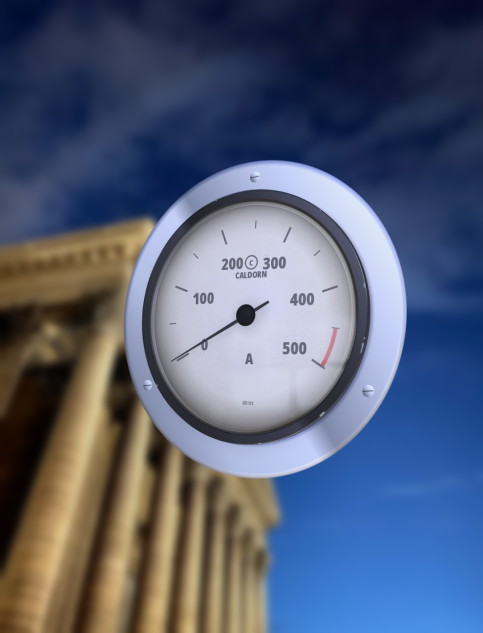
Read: 0A
